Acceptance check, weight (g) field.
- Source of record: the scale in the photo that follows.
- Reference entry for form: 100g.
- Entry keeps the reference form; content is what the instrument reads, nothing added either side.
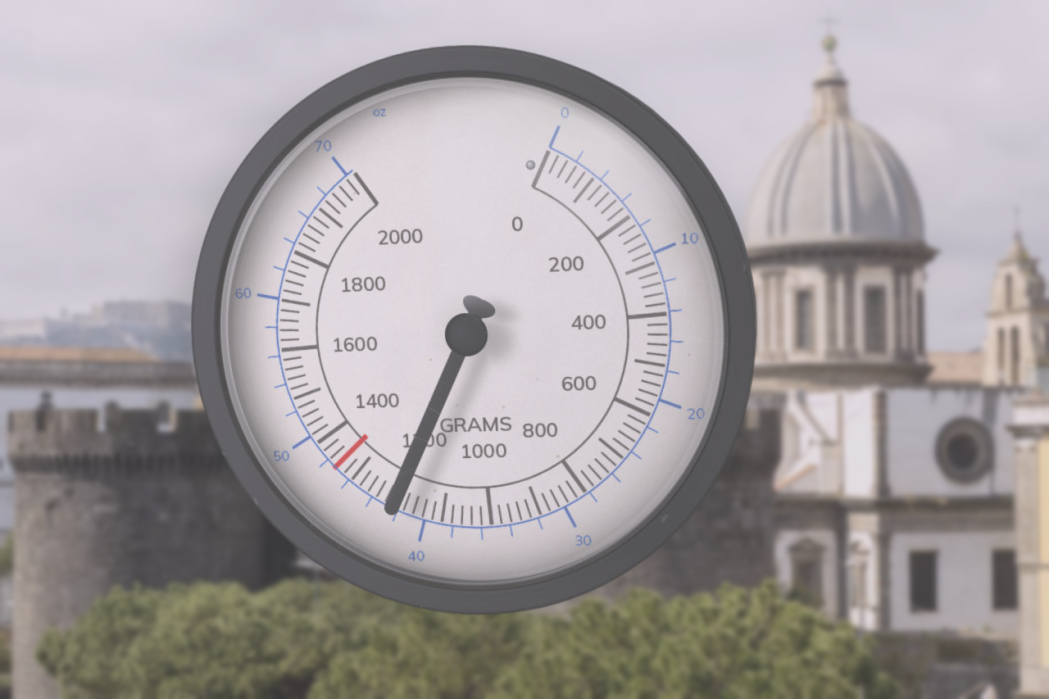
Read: 1200g
